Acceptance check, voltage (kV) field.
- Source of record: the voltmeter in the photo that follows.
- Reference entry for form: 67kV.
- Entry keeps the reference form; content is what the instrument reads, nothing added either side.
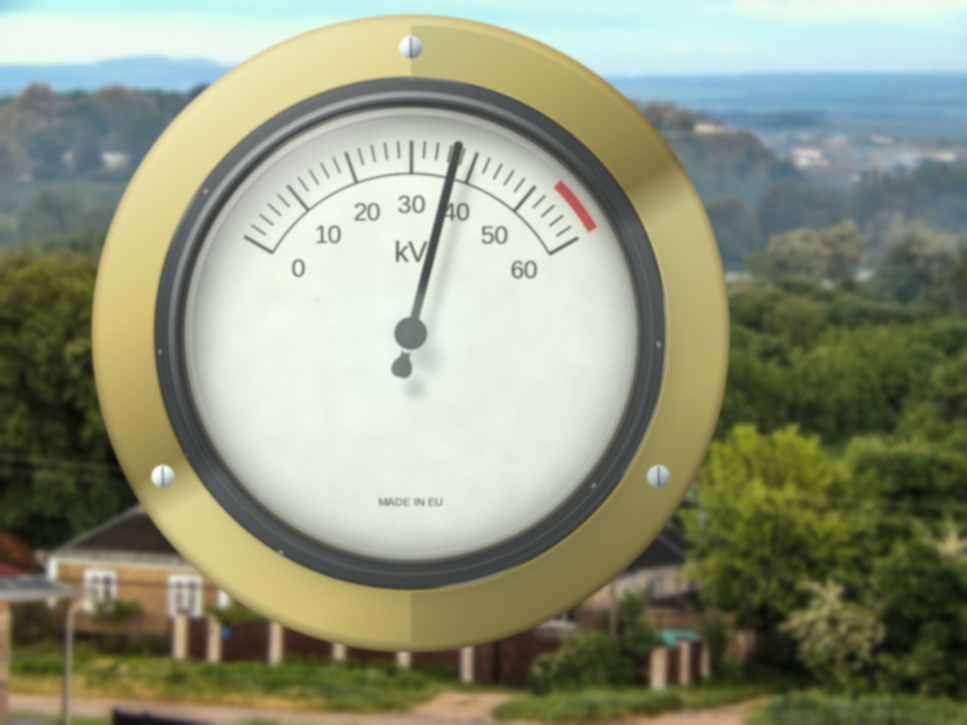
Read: 37kV
